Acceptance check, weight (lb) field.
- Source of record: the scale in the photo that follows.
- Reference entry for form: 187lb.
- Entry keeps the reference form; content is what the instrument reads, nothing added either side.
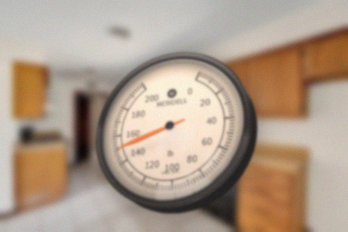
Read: 150lb
